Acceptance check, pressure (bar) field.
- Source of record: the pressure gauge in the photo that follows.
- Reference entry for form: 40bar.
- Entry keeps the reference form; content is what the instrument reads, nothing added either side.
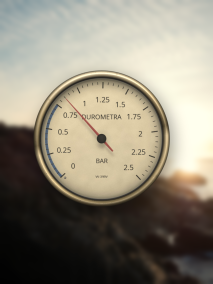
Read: 0.85bar
